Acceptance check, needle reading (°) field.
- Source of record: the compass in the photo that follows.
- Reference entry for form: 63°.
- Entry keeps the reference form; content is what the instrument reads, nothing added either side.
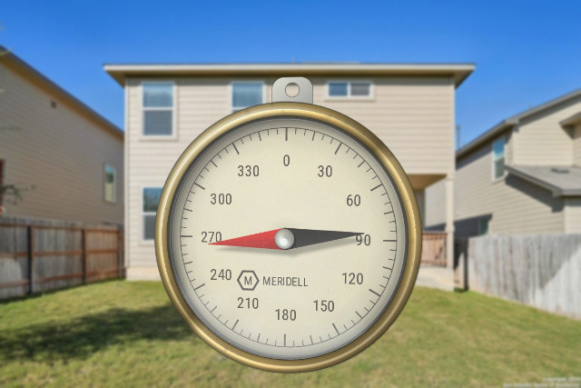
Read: 265°
